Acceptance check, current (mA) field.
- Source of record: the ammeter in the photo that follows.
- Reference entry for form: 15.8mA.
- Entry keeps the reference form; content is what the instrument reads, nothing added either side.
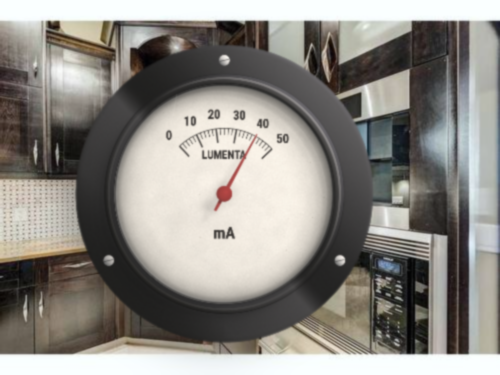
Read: 40mA
